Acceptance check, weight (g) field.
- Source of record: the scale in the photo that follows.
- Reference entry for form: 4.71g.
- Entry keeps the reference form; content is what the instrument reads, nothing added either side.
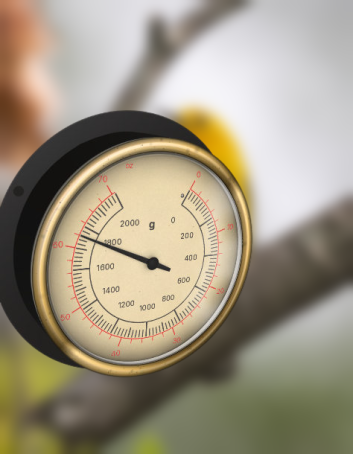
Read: 1760g
